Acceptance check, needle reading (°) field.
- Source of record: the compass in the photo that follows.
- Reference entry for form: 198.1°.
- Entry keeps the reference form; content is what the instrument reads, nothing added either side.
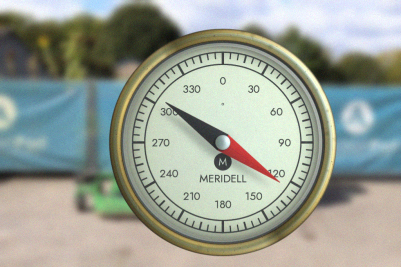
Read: 125°
